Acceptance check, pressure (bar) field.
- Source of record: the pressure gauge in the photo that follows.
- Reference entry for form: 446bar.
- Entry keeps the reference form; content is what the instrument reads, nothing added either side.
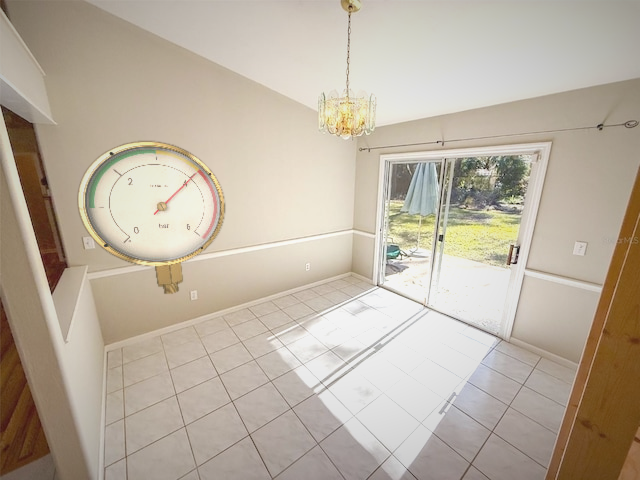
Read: 4bar
